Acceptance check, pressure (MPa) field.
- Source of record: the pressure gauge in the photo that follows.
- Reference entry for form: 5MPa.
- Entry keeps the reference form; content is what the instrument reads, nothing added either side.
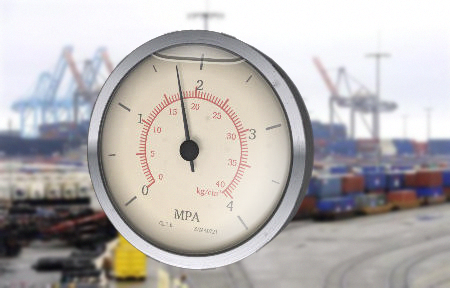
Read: 1.75MPa
